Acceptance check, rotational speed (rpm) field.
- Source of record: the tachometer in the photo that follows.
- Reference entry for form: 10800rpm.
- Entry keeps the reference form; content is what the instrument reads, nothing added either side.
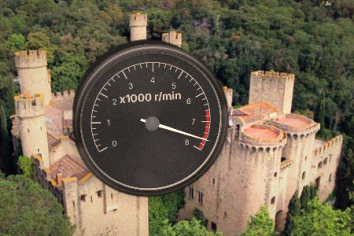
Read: 7600rpm
